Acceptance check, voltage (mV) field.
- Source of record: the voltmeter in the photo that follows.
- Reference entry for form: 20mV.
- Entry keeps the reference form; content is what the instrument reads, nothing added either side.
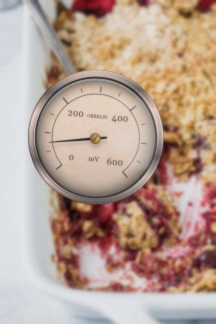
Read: 75mV
